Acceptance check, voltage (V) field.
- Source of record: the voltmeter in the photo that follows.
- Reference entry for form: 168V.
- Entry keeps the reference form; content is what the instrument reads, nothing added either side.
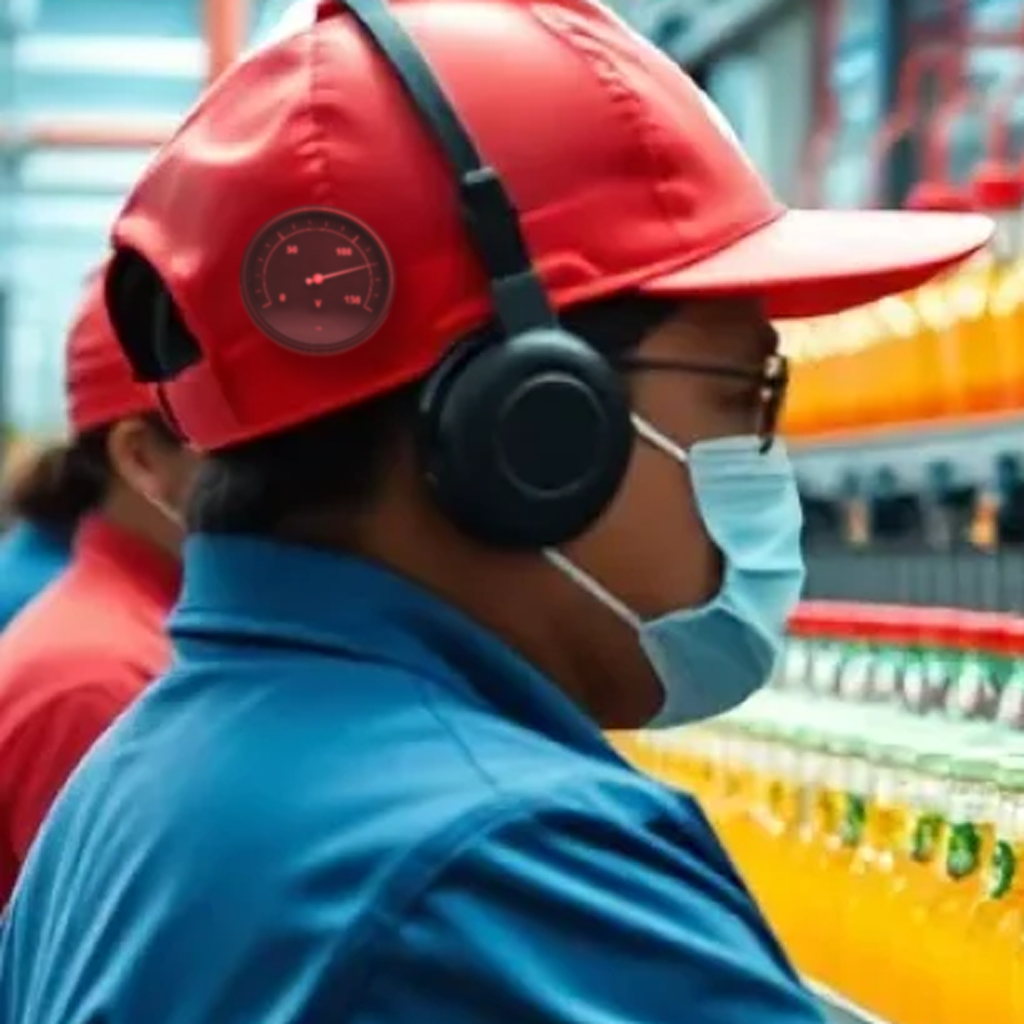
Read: 120V
